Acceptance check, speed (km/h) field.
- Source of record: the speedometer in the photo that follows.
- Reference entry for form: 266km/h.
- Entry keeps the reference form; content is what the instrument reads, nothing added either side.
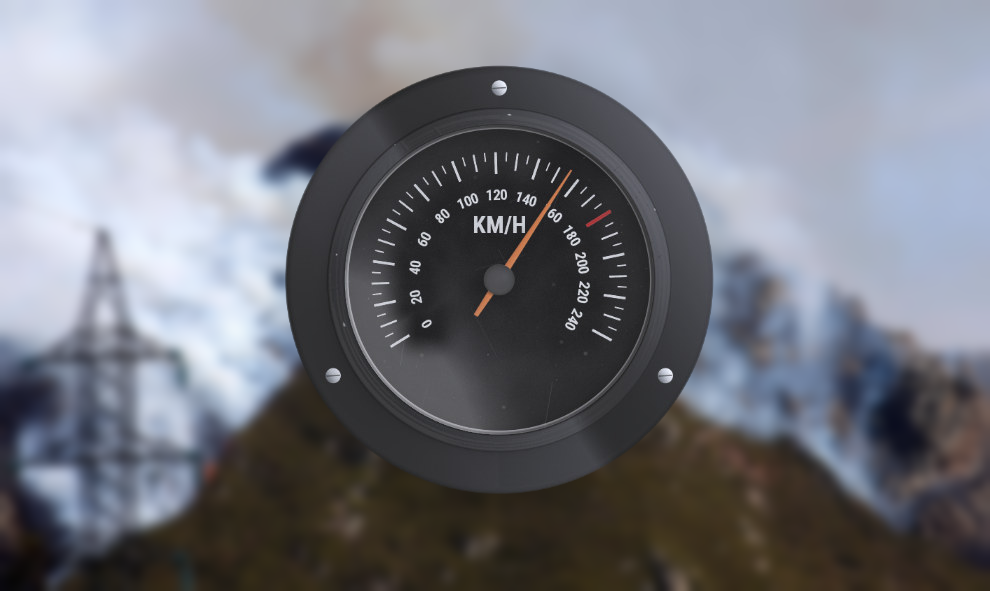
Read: 155km/h
